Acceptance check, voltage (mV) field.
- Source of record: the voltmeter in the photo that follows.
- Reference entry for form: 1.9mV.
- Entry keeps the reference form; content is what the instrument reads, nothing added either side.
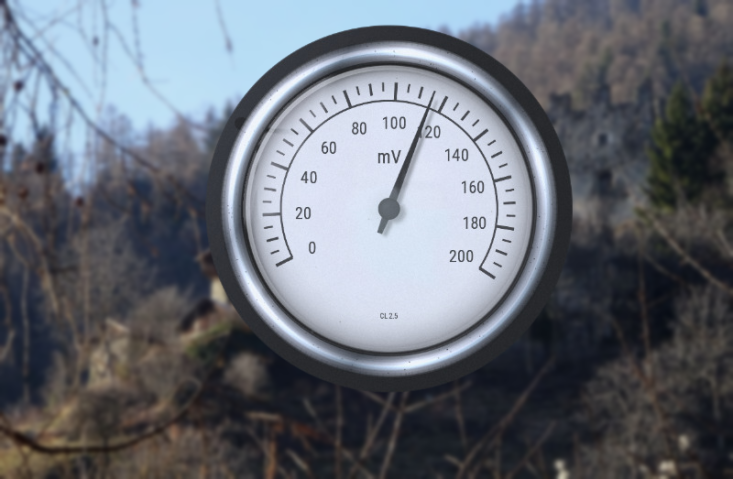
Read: 115mV
